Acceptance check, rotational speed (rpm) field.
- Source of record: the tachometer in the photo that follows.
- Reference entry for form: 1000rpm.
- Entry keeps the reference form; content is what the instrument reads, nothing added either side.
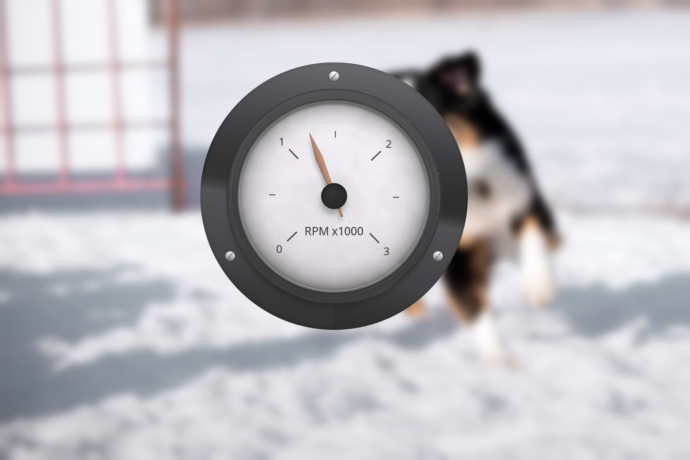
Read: 1250rpm
